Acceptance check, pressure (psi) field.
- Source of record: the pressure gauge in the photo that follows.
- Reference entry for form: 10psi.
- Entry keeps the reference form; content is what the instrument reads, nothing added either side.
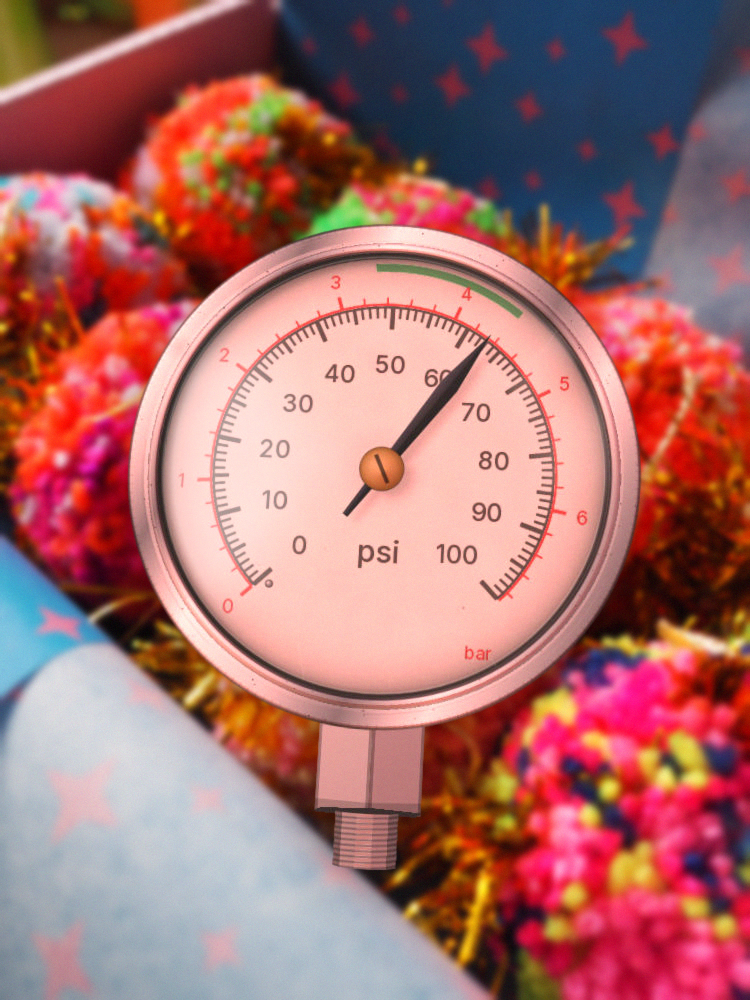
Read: 63psi
